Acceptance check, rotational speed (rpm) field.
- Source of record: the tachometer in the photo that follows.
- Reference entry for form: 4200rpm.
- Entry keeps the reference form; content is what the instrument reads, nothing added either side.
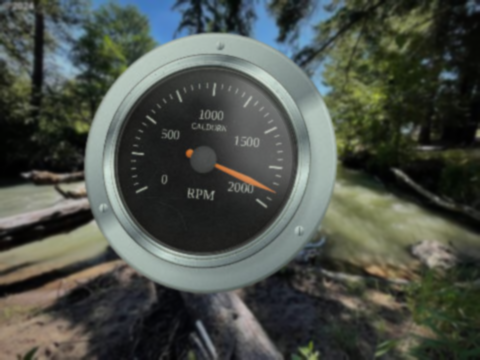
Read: 1900rpm
